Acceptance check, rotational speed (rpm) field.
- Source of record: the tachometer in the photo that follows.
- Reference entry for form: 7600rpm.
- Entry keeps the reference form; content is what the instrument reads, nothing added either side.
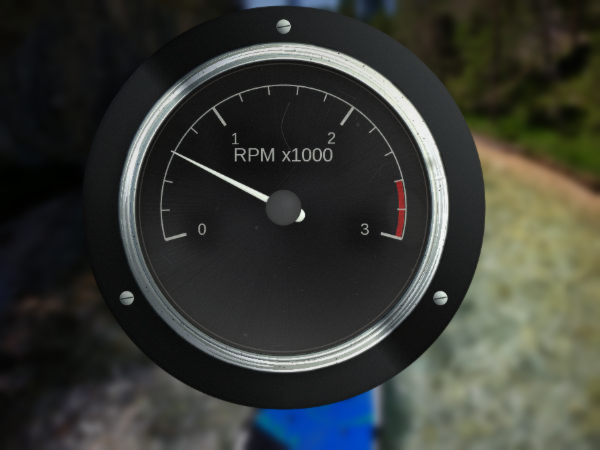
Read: 600rpm
